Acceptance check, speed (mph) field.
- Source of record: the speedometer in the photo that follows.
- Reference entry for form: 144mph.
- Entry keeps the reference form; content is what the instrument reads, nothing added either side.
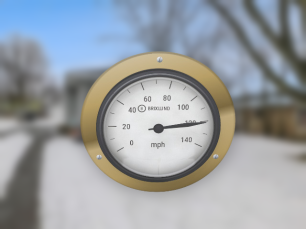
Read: 120mph
